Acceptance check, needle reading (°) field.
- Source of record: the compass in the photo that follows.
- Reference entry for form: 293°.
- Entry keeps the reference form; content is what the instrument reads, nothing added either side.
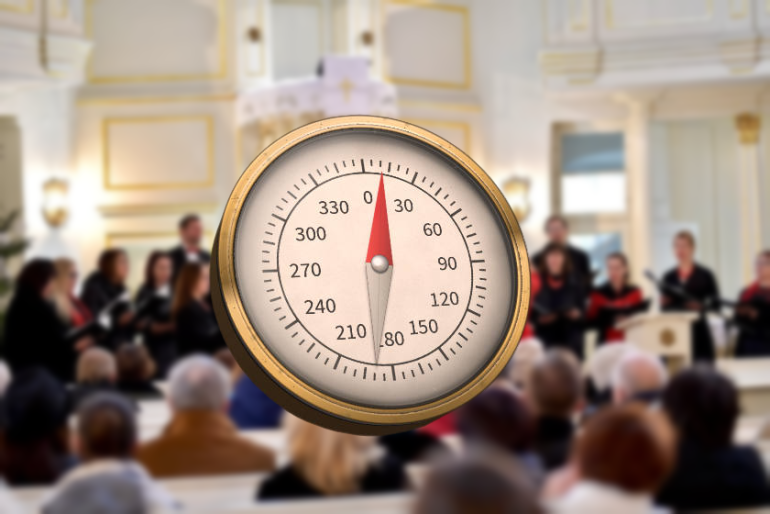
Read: 10°
